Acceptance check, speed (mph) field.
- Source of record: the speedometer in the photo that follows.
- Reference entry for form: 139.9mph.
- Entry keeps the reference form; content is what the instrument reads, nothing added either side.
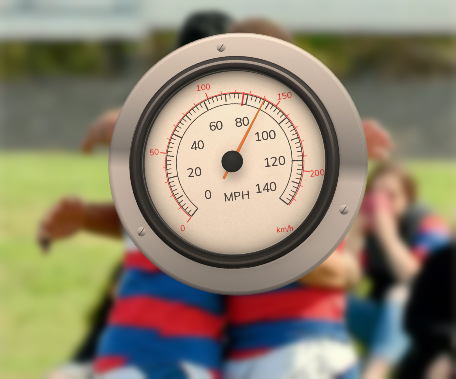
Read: 88mph
